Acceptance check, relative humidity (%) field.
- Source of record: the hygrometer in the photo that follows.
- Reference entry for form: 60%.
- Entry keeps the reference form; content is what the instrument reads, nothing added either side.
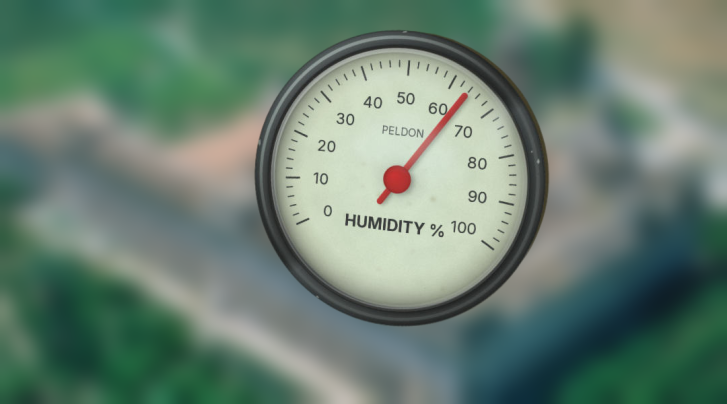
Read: 64%
